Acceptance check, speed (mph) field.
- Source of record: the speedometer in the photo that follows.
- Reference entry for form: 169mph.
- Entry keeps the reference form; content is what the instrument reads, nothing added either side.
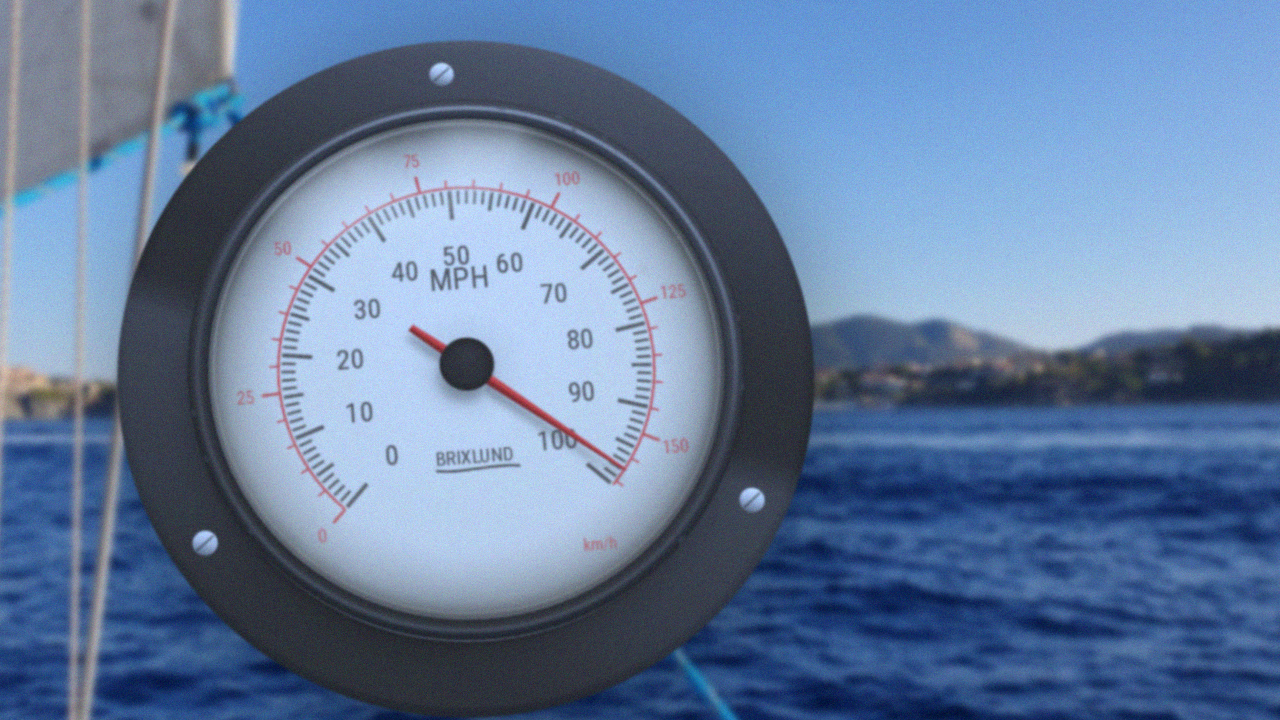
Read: 98mph
